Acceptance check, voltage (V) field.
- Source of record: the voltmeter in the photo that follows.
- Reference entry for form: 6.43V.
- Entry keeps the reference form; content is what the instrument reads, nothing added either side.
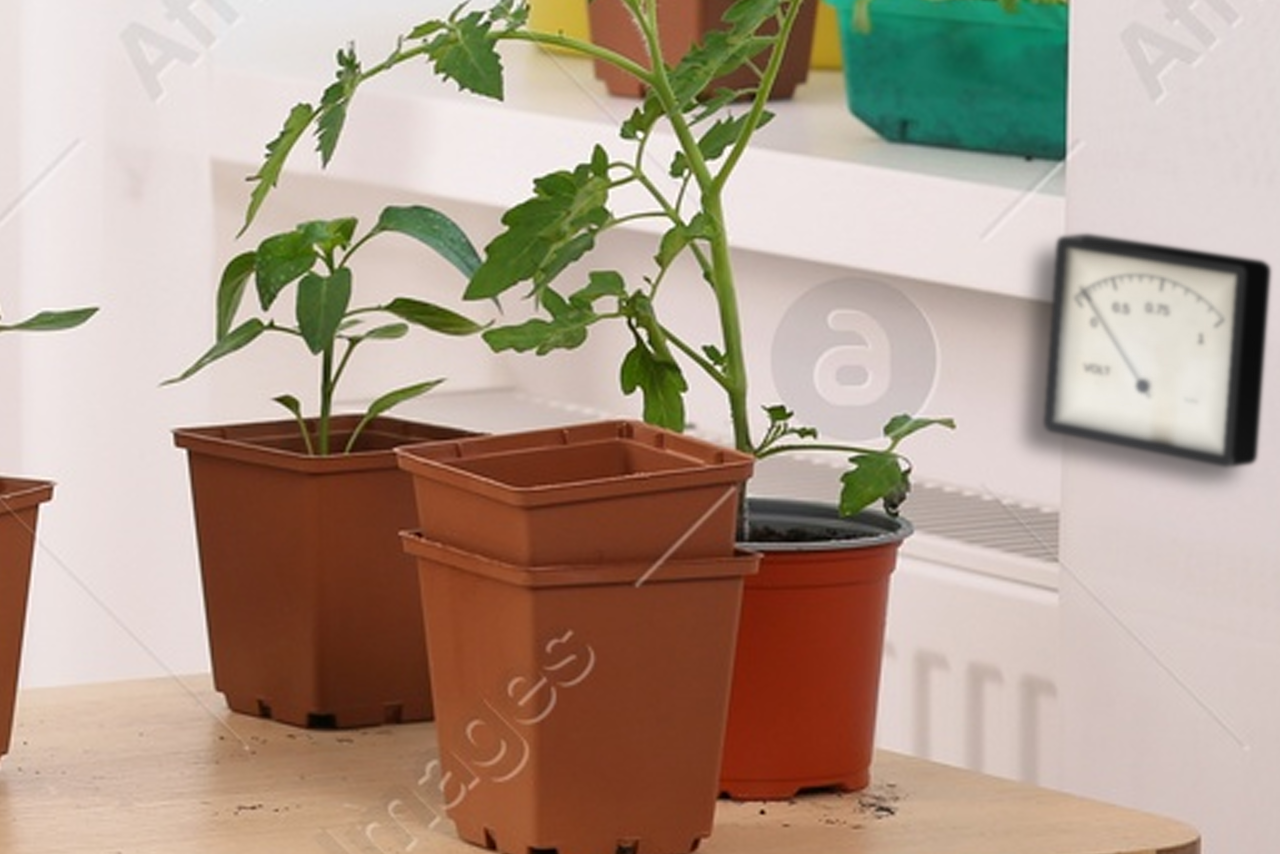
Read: 0.25V
